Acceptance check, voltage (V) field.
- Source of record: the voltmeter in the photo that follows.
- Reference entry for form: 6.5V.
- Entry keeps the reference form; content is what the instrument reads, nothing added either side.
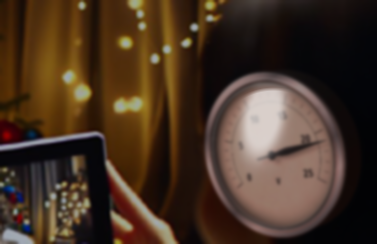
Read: 21V
